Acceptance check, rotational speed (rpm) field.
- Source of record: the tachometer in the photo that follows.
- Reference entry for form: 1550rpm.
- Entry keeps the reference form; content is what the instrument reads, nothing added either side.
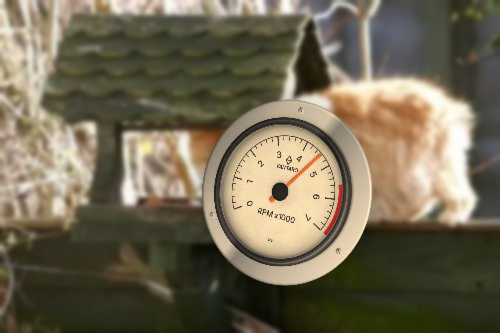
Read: 4600rpm
